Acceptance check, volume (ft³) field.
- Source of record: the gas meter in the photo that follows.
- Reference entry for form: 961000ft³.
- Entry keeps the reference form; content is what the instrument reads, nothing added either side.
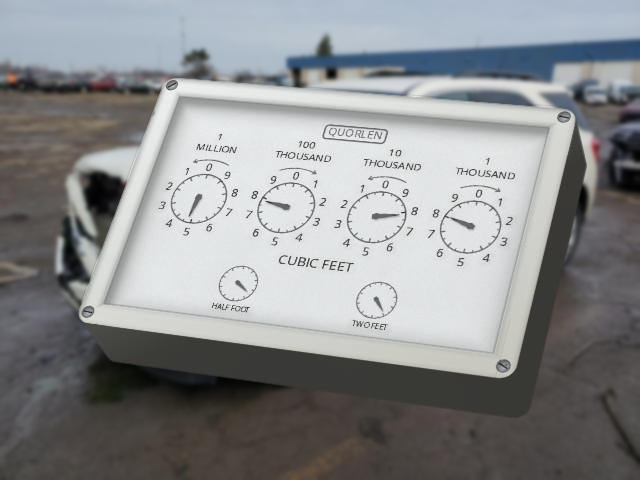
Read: 477800ft³
